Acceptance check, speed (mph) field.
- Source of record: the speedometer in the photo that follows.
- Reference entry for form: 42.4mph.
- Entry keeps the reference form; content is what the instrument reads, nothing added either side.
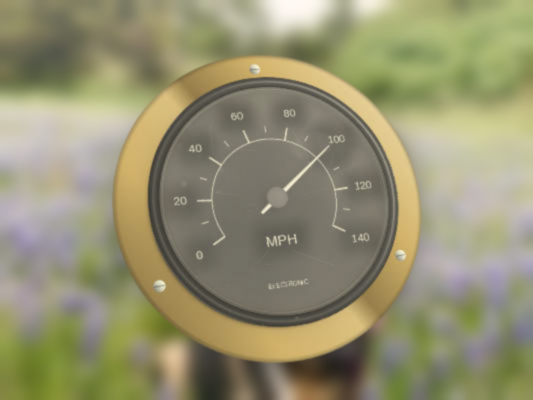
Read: 100mph
